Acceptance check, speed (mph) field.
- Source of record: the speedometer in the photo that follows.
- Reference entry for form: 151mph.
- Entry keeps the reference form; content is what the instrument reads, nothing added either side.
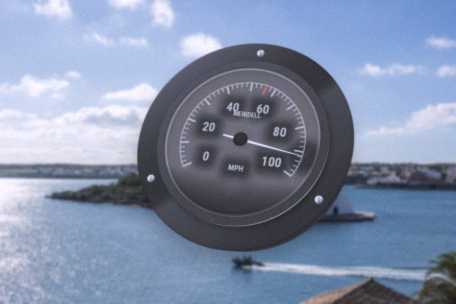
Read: 92mph
